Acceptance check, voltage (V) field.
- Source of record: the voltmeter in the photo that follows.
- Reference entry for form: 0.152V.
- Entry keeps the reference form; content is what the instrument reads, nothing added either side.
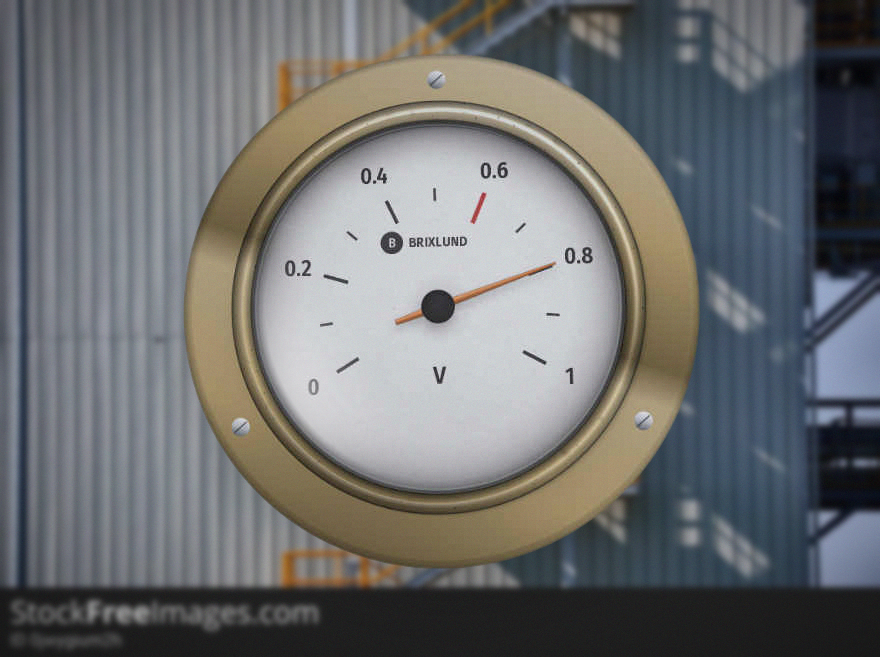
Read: 0.8V
